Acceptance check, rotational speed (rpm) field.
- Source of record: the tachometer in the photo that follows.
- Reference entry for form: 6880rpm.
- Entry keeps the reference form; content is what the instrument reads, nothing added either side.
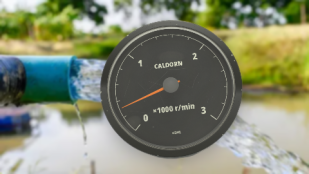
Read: 300rpm
